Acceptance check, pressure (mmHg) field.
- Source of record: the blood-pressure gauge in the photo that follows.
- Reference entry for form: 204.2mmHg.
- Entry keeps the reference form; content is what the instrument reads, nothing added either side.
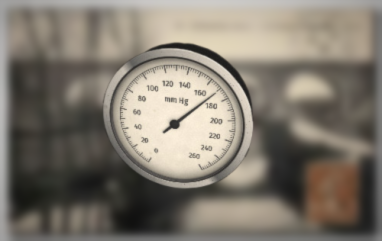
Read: 170mmHg
